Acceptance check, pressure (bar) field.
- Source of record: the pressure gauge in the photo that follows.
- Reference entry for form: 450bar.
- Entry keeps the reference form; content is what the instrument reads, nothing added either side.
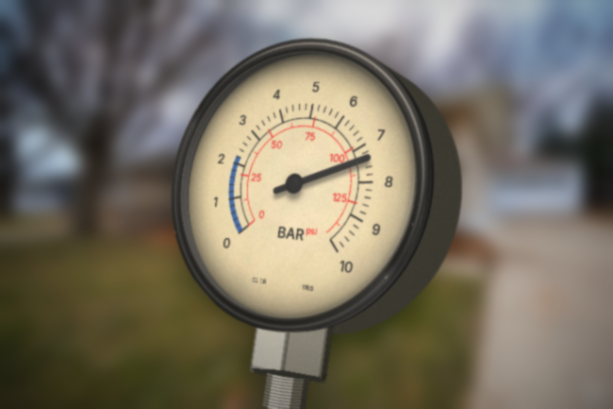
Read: 7.4bar
